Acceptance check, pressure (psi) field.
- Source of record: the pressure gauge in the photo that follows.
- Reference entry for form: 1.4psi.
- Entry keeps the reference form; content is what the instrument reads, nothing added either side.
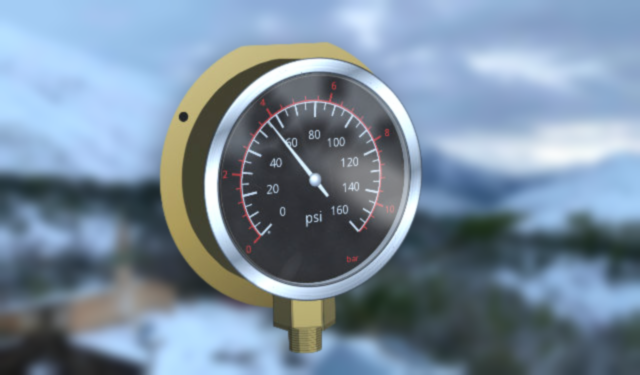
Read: 55psi
